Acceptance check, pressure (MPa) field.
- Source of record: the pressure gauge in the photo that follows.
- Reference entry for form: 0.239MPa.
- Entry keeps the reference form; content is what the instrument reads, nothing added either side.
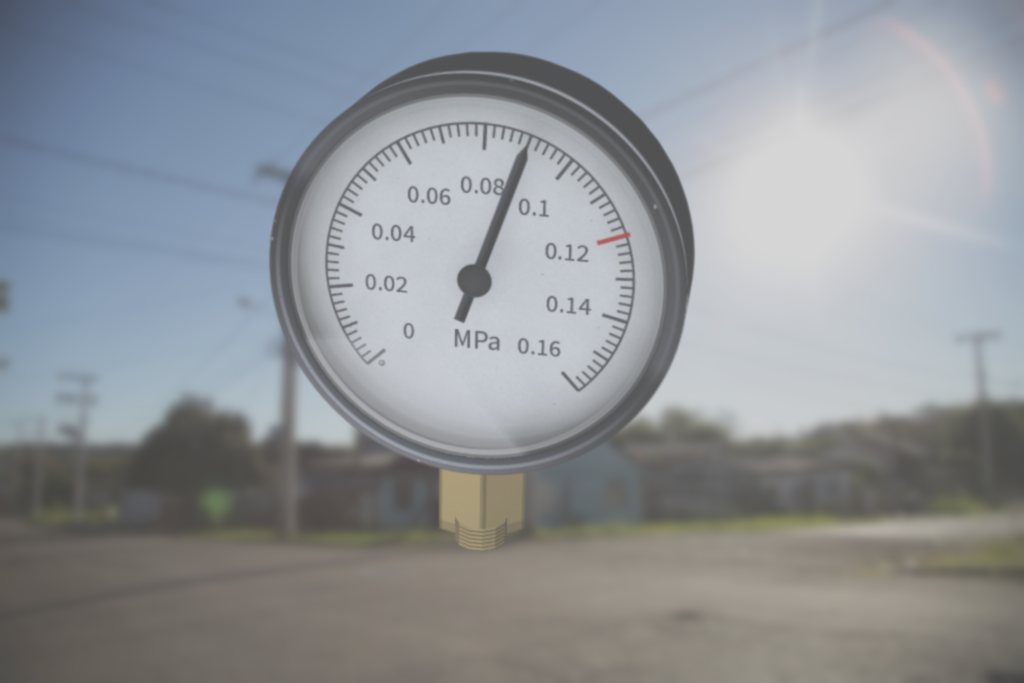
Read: 0.09MPa
